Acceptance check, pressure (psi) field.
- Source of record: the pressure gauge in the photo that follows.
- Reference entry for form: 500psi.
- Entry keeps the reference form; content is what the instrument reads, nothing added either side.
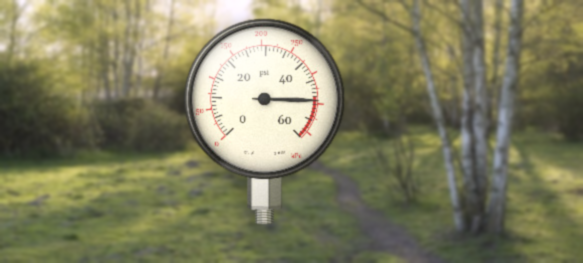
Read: 50psi
